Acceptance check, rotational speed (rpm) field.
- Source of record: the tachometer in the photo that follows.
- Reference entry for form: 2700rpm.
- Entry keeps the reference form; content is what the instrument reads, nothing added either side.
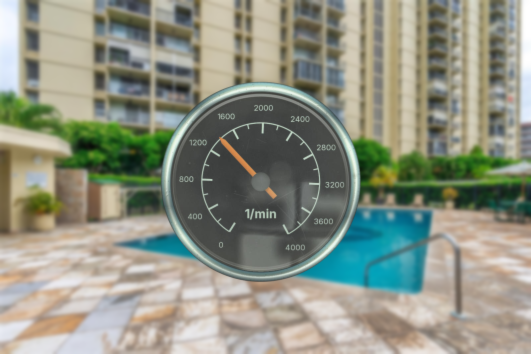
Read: 1400rpm
